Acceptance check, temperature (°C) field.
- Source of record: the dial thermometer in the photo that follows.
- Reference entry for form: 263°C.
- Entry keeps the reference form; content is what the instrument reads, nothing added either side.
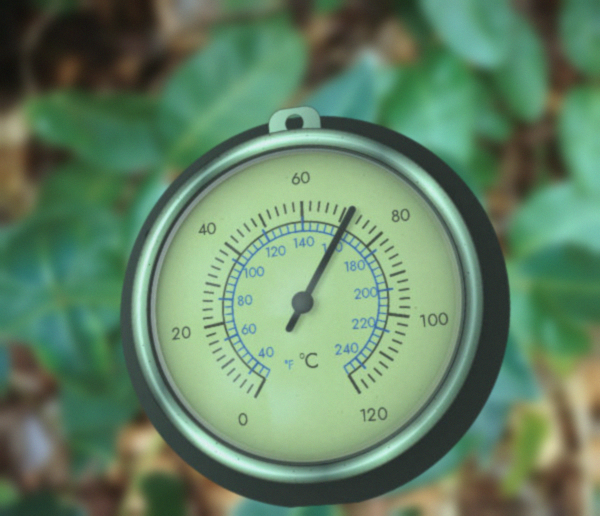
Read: 72°C
